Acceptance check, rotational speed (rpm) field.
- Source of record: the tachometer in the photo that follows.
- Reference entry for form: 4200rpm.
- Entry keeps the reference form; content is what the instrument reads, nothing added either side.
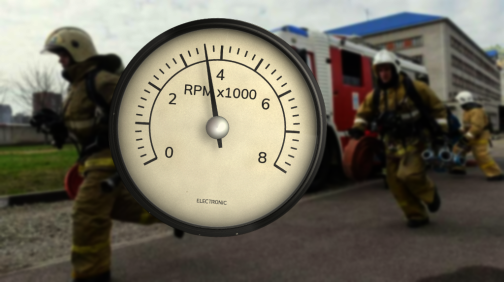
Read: 3600rpm
